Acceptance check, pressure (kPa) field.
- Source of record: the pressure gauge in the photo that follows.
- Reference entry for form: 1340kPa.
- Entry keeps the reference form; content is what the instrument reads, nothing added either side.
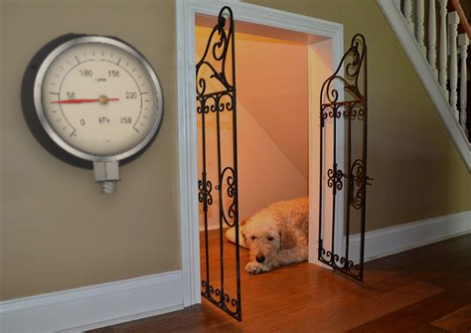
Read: 40kPa
